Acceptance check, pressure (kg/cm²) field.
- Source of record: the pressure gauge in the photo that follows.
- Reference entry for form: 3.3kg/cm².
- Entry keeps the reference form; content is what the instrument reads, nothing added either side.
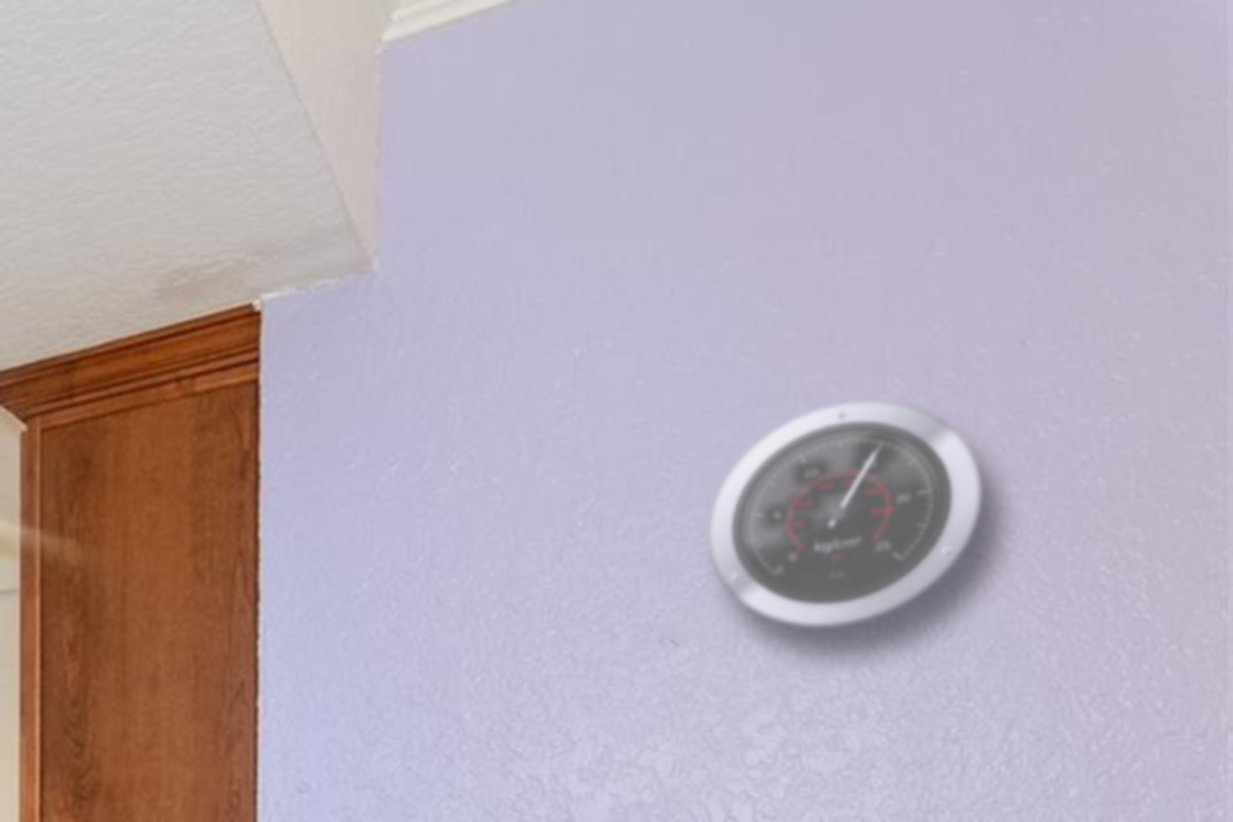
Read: 15kg/cm²
